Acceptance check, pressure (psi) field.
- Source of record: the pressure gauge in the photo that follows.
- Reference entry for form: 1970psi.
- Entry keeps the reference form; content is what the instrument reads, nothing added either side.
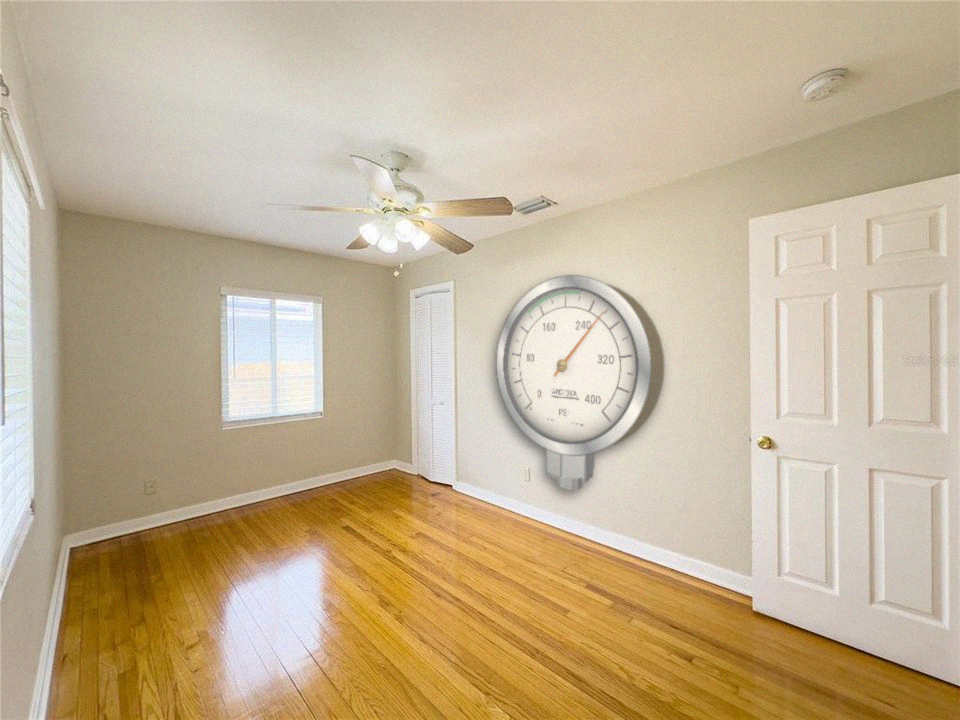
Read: 260psi
